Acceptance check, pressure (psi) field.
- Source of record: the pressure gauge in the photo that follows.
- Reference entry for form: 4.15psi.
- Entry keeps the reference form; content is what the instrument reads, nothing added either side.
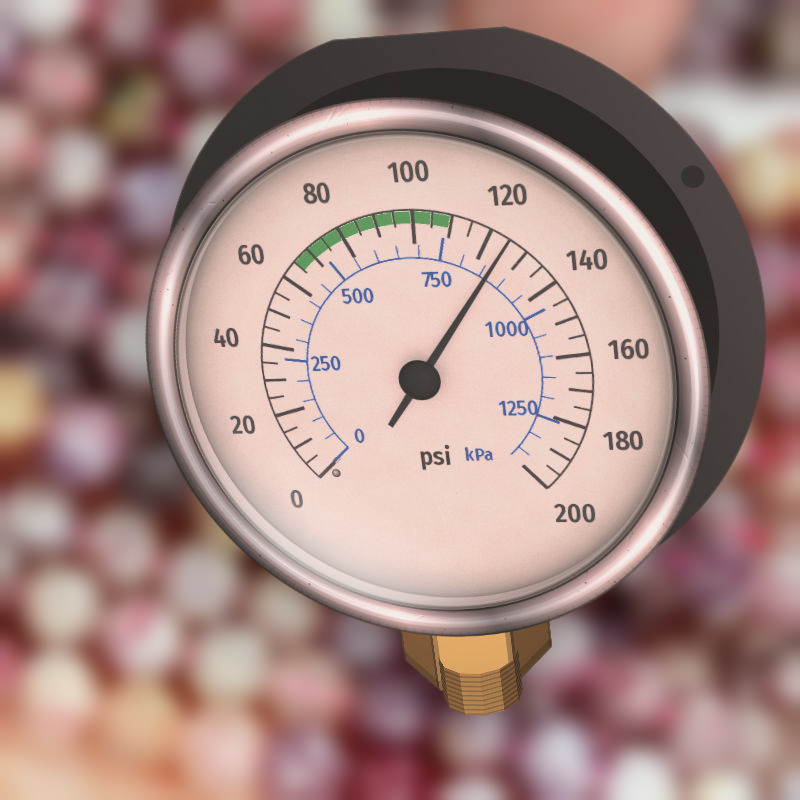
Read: 125psi
